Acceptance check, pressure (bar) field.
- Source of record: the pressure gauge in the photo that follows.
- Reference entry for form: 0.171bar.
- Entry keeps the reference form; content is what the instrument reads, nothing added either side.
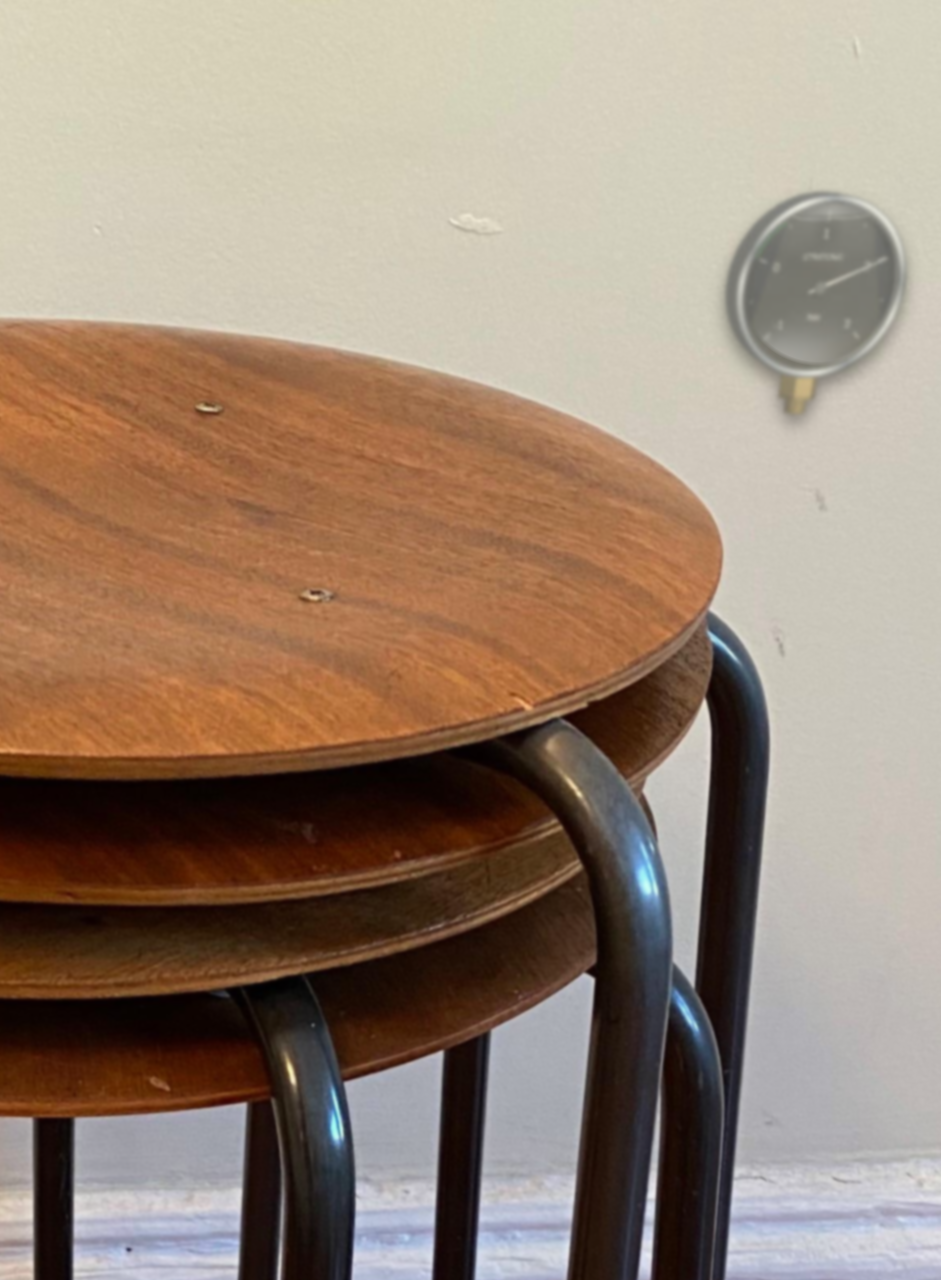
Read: 2bar
